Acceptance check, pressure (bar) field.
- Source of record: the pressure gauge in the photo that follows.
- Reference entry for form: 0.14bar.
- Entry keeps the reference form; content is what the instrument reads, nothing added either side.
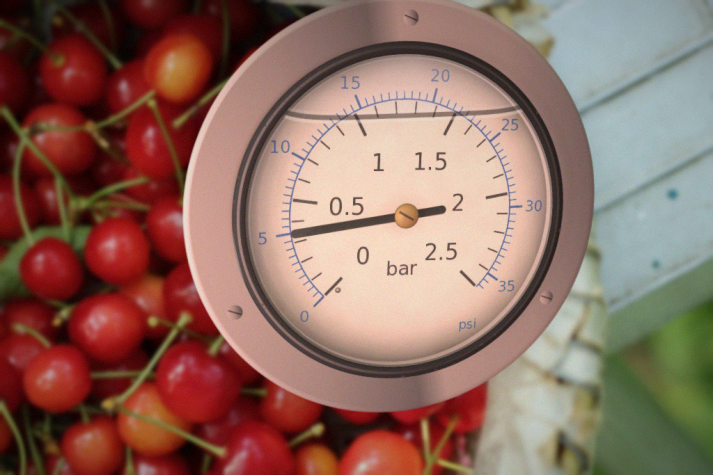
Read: 0.35bar
